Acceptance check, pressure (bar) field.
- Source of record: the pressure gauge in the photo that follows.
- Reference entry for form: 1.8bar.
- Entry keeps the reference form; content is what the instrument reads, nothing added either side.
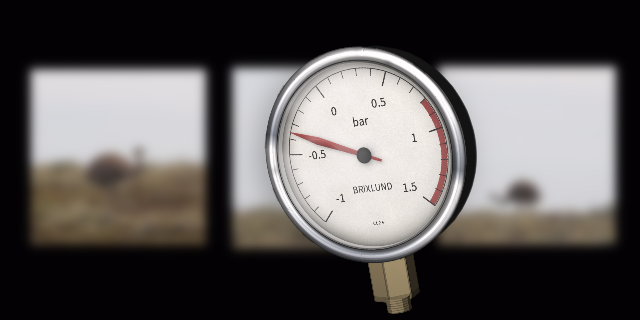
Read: -0.35bar
